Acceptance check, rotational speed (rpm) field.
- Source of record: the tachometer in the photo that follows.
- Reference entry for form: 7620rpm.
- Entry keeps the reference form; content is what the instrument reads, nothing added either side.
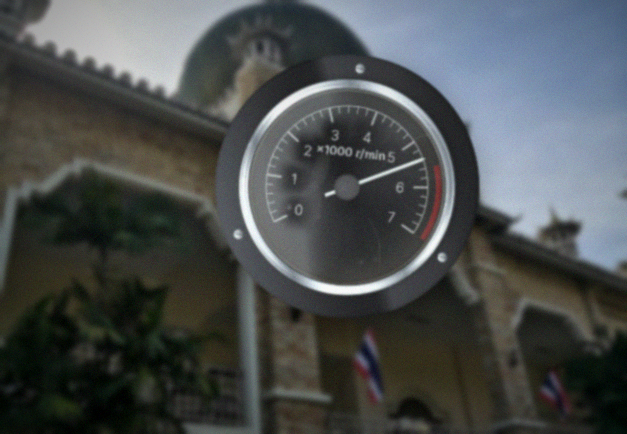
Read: 5400rpm
